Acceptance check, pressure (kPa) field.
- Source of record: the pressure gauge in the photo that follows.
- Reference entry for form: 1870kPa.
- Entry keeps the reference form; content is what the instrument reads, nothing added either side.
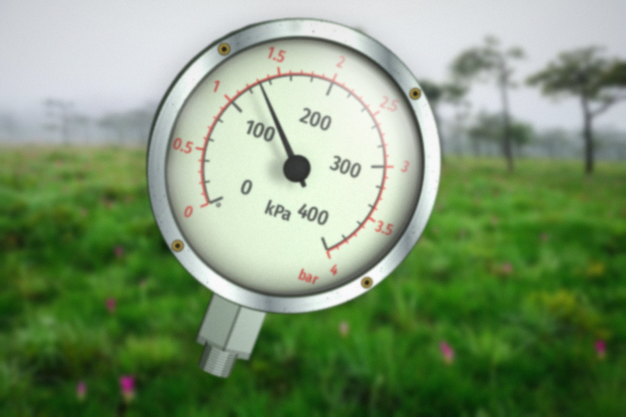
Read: 130kPa
